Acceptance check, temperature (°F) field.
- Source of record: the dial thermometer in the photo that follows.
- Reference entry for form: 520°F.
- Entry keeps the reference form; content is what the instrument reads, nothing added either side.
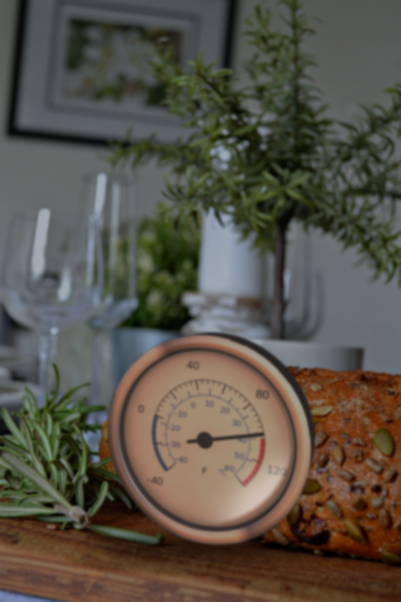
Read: 100°F
